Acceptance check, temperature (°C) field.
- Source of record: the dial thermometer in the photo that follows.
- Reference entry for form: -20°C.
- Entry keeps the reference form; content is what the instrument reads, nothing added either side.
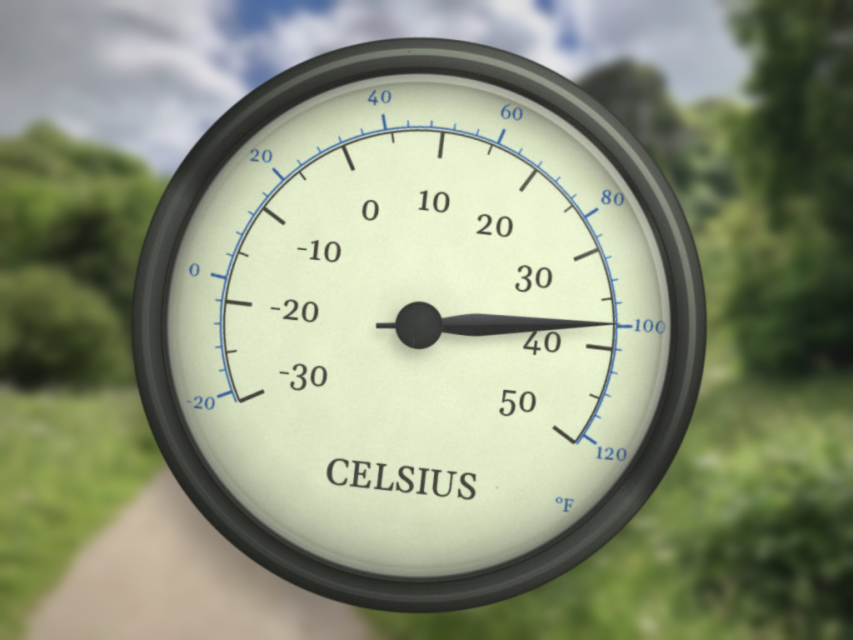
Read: 37.5°C
